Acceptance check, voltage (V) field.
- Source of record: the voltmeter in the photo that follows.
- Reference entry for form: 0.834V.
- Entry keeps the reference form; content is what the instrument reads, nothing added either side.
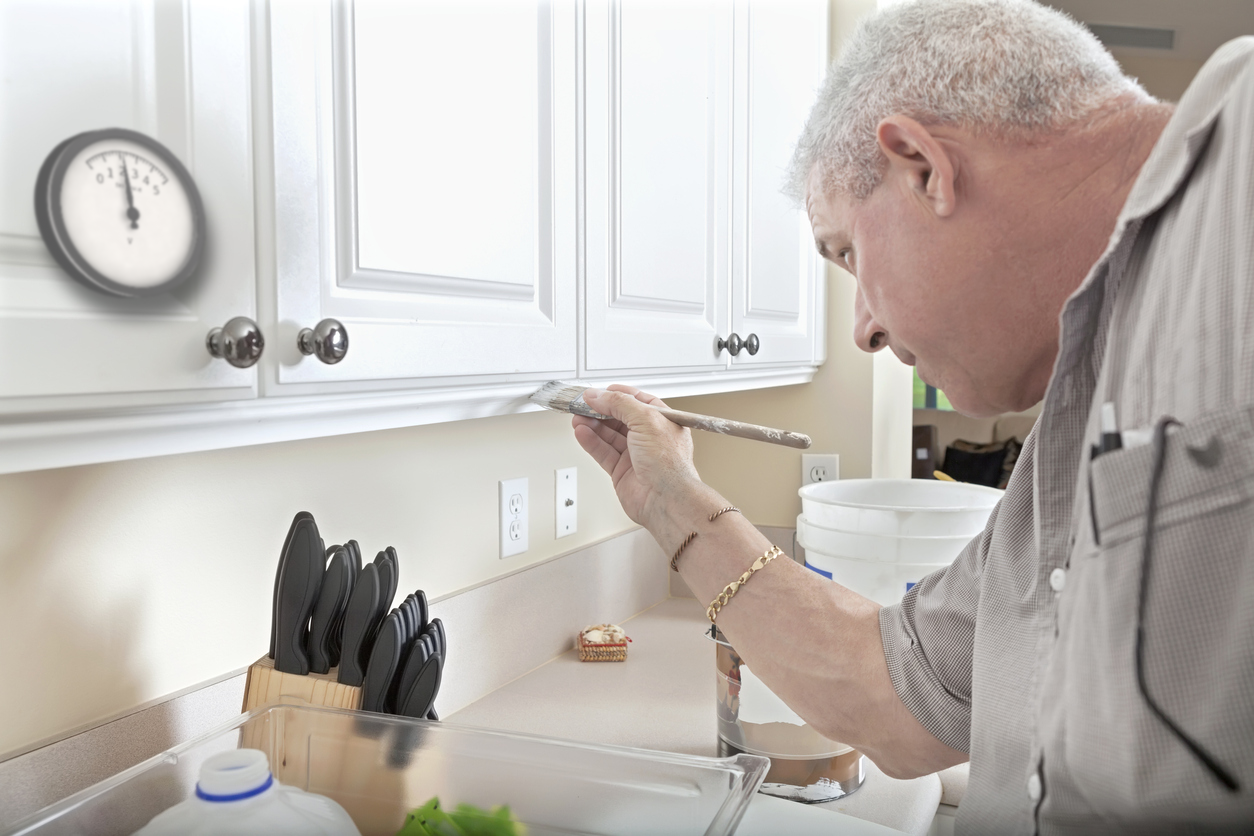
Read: 2V
